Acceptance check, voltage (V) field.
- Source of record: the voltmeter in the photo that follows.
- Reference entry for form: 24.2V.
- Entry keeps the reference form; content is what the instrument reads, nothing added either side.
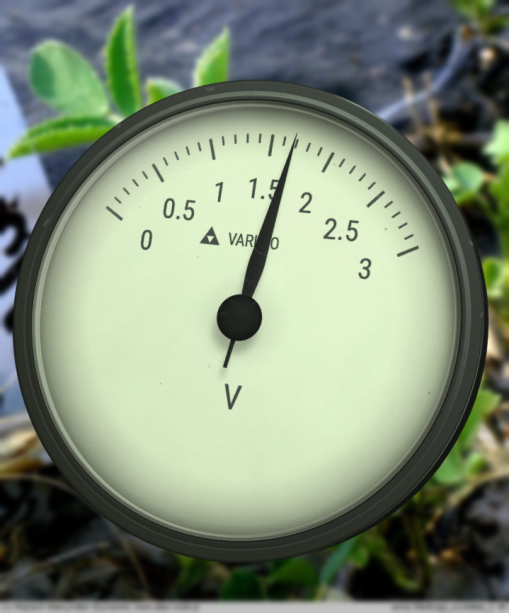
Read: 1.7V
